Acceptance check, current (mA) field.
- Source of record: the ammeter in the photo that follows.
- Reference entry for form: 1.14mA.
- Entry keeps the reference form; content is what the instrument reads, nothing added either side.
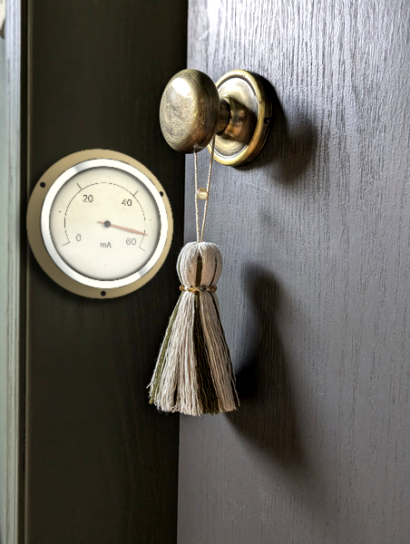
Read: 55mA
